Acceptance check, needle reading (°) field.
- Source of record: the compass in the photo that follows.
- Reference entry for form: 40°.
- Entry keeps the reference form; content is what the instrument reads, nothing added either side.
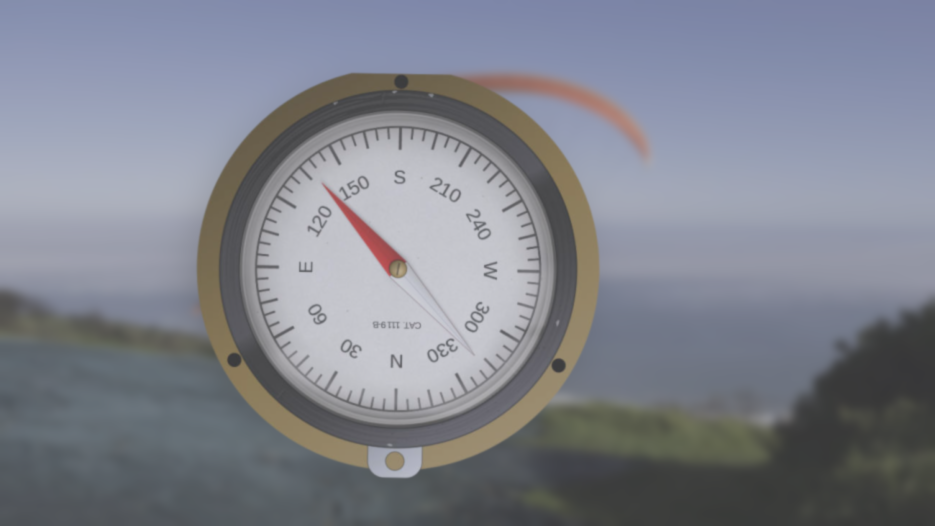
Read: 137.5°
